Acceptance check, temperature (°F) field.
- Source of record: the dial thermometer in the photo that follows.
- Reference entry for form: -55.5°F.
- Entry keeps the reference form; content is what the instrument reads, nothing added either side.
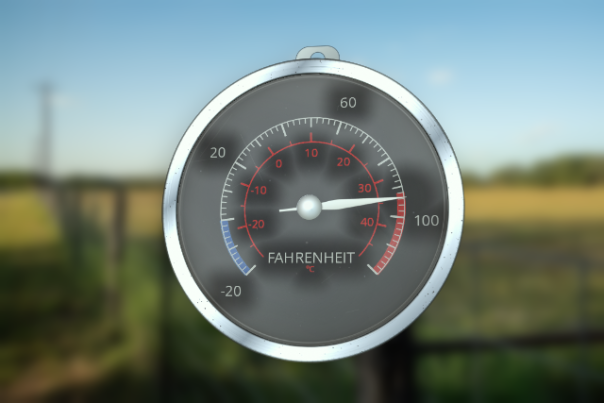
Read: 94°F
